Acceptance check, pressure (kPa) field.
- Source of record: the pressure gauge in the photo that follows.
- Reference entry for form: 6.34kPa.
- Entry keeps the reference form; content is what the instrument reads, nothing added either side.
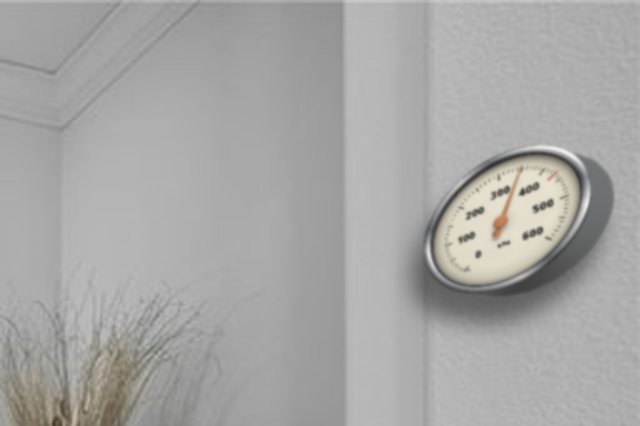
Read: 350kPa
